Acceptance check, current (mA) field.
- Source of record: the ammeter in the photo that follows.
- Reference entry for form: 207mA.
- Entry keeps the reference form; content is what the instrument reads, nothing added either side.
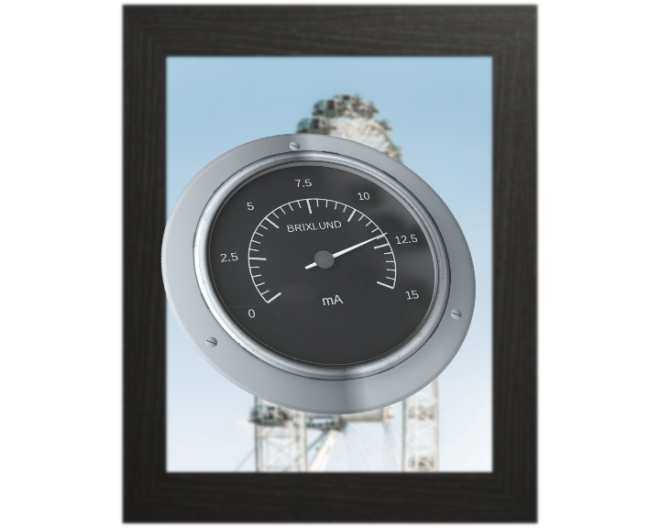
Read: 12mA
